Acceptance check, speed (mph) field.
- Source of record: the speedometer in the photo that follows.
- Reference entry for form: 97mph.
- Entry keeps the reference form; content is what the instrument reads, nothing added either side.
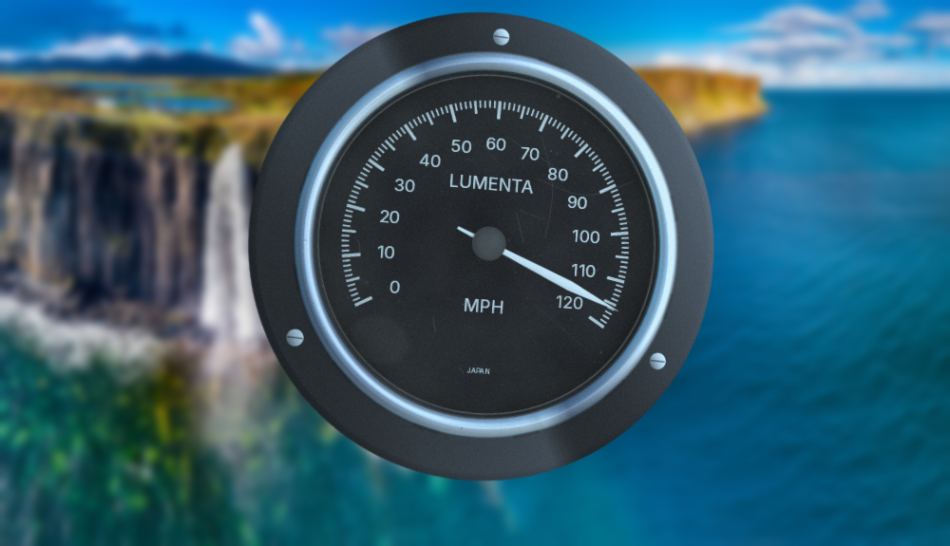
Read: 116mph
